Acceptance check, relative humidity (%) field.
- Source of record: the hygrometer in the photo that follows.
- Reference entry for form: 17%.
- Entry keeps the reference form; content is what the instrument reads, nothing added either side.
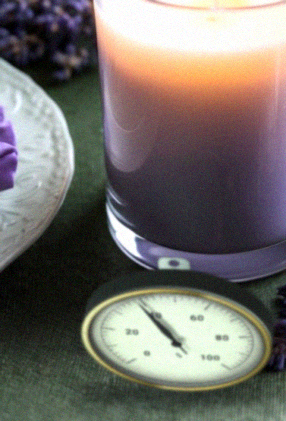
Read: 40%
